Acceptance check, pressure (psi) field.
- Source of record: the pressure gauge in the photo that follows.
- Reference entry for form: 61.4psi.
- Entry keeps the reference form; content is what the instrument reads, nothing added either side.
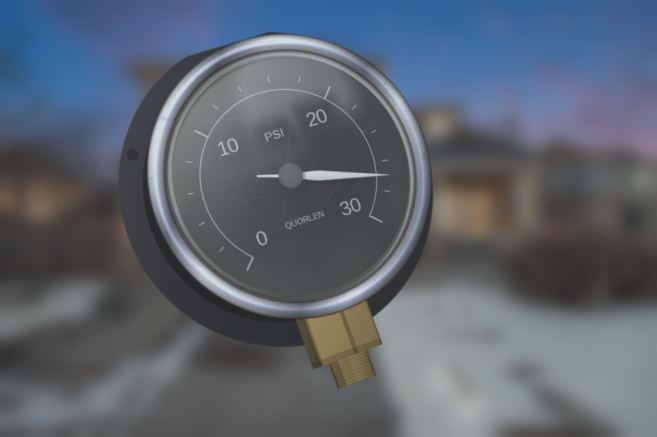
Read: 27psi
